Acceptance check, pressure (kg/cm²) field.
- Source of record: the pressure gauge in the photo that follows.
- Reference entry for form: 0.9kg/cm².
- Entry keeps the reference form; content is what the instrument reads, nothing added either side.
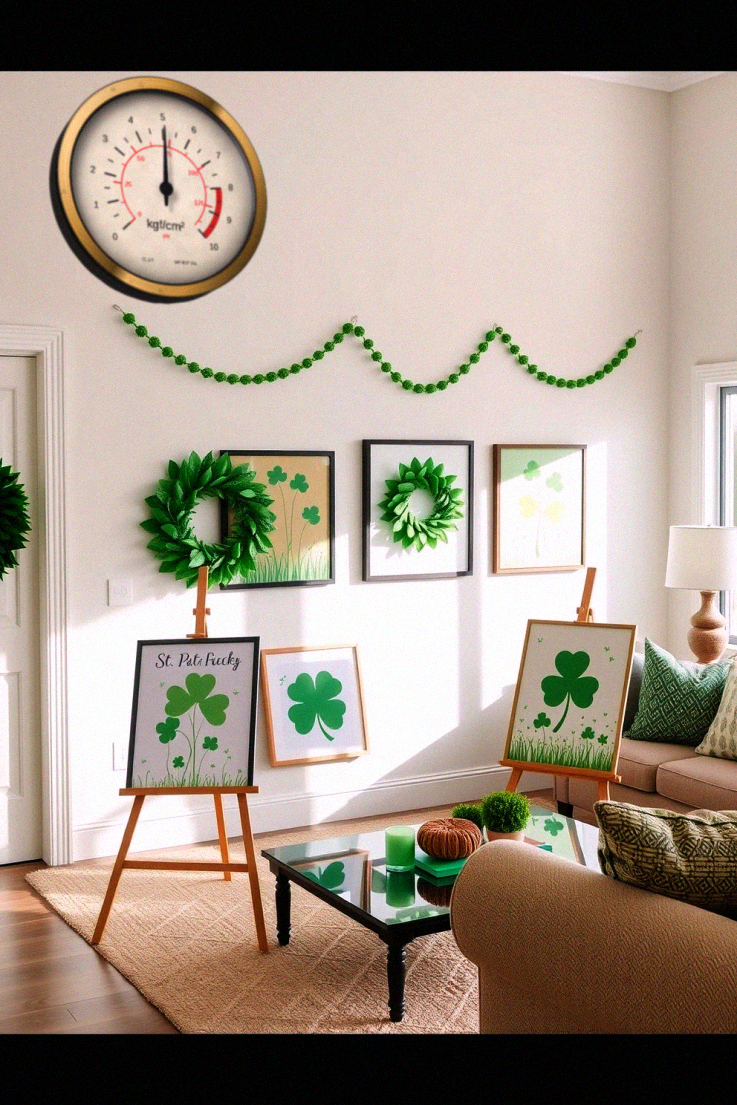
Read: 5kg/cm²
